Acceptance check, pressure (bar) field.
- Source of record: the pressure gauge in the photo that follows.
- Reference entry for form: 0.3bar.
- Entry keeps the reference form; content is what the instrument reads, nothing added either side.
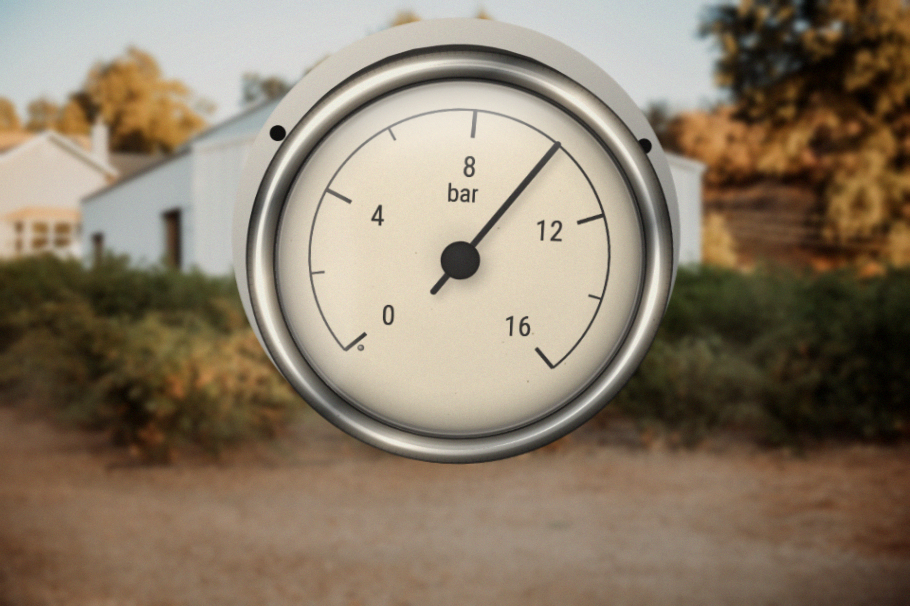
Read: 10bar
